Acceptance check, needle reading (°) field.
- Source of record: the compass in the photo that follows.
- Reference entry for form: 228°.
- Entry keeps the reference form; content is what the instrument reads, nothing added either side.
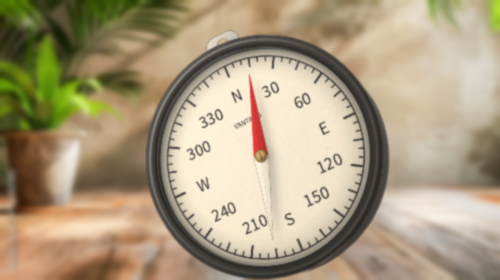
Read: 15°
